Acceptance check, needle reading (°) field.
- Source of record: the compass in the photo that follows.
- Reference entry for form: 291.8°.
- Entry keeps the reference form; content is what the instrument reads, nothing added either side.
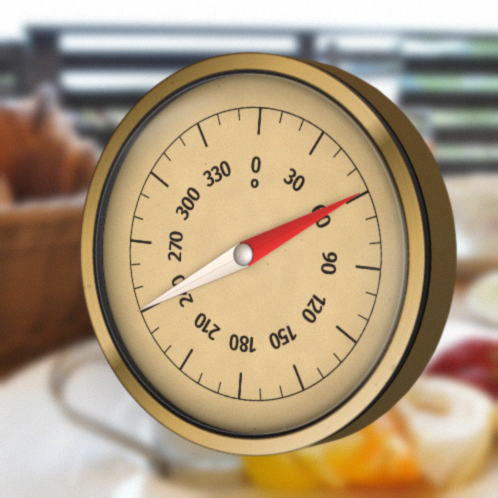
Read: 60°
